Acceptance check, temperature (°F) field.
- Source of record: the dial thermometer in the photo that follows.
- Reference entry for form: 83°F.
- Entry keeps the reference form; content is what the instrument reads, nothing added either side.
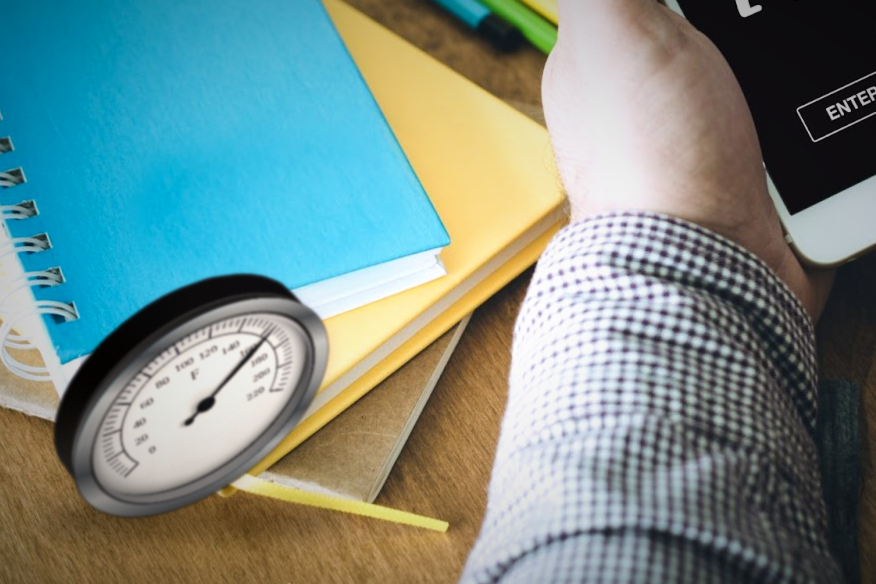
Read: 160°F
